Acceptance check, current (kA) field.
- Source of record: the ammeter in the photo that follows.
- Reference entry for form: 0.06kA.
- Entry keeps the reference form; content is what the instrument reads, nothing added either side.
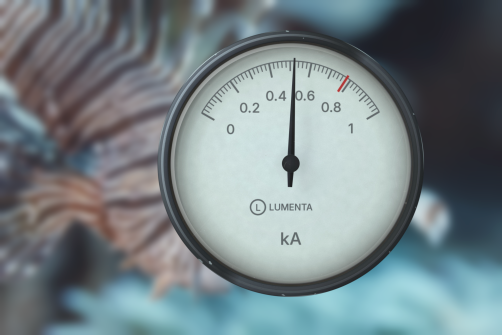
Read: 0.52kA
